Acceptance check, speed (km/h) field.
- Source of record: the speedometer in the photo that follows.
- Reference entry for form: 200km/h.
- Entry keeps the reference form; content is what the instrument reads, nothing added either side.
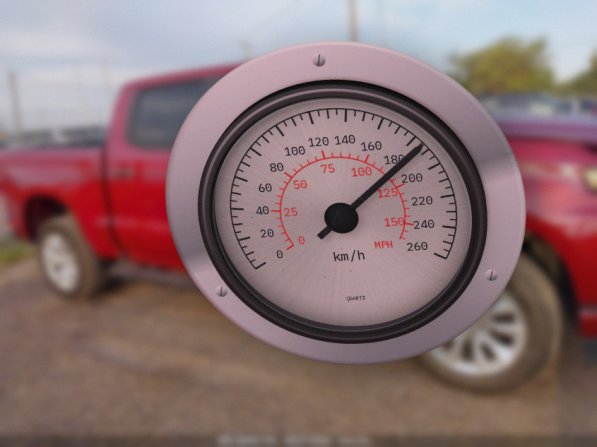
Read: 185km/h
